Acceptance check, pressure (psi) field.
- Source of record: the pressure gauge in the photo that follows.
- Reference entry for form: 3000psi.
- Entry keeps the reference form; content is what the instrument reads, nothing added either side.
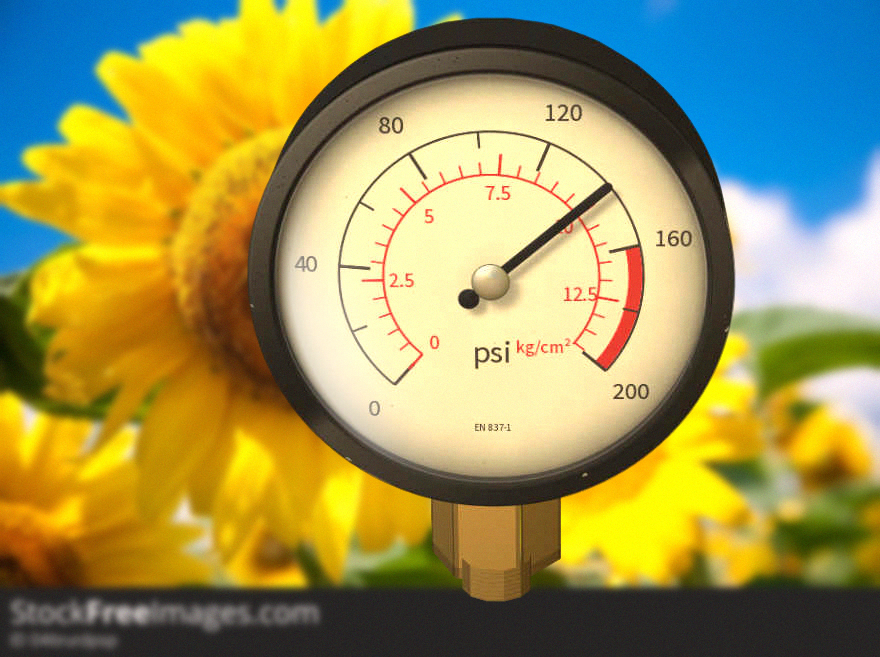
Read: 140psi
